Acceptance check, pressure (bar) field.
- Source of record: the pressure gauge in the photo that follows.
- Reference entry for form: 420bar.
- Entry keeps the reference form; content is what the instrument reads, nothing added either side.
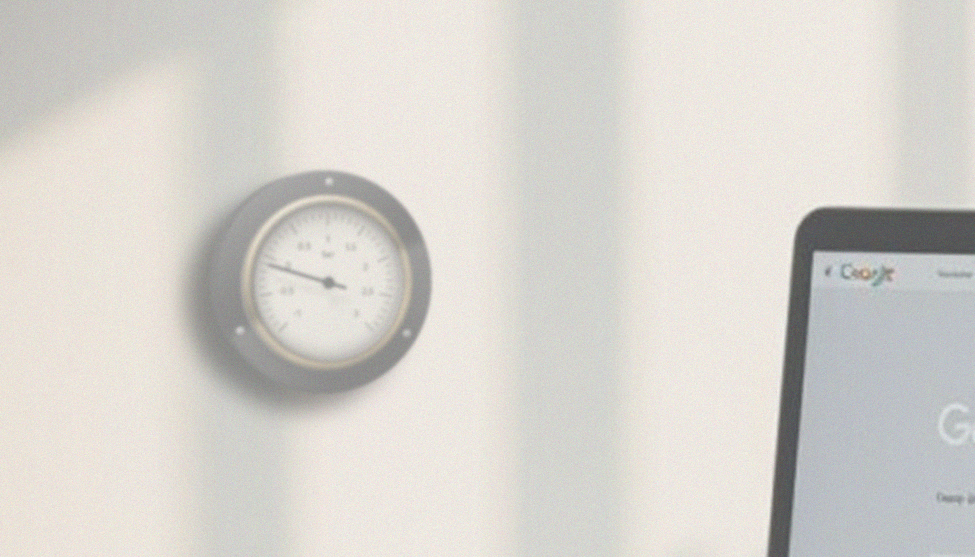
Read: -0.1bar
